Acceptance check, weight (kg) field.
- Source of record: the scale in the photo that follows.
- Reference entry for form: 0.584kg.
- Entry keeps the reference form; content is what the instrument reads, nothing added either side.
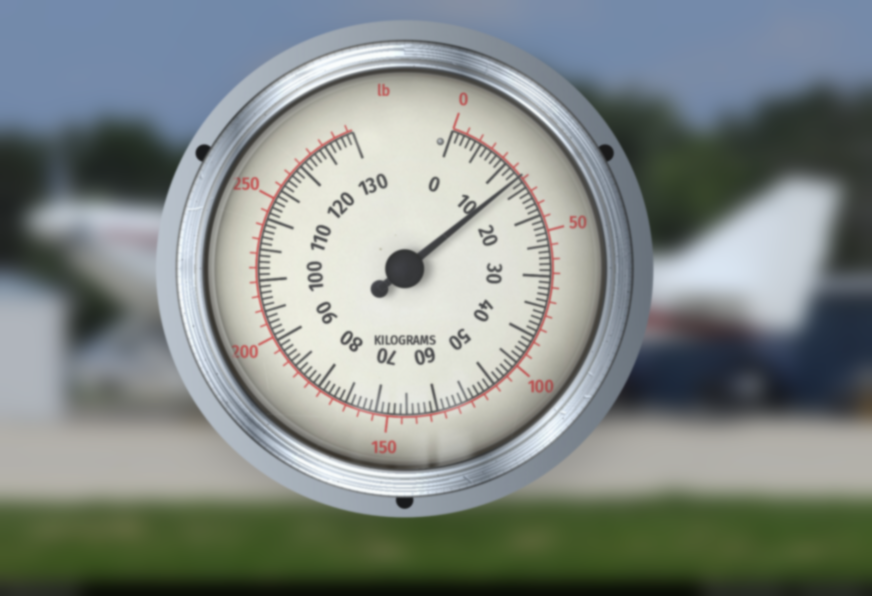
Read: 13kg
